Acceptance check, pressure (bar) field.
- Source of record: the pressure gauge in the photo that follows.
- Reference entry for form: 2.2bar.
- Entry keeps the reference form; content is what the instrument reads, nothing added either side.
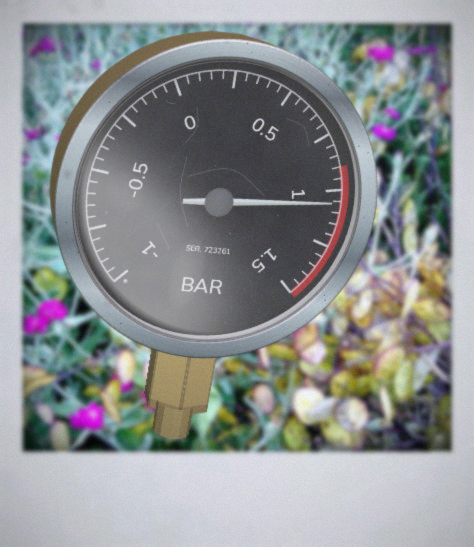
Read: 1.05bar
